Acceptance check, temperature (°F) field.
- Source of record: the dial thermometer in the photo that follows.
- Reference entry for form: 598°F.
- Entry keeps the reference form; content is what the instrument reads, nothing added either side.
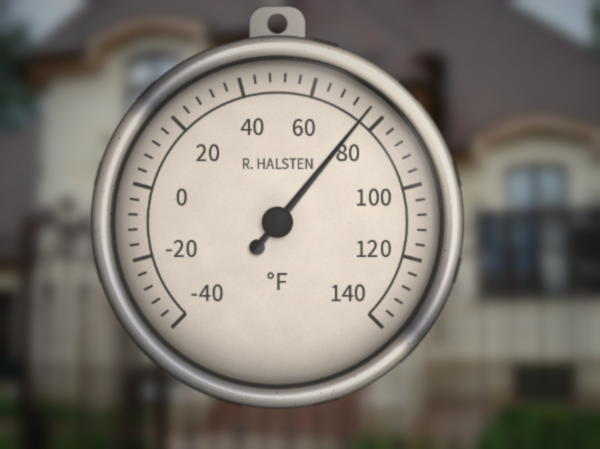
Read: 76°F
